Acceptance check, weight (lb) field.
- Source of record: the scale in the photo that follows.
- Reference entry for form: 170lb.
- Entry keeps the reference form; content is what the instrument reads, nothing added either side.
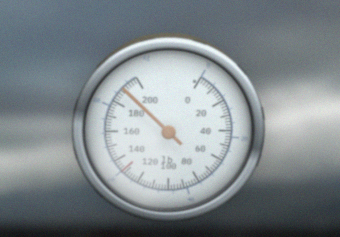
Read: 190lb
